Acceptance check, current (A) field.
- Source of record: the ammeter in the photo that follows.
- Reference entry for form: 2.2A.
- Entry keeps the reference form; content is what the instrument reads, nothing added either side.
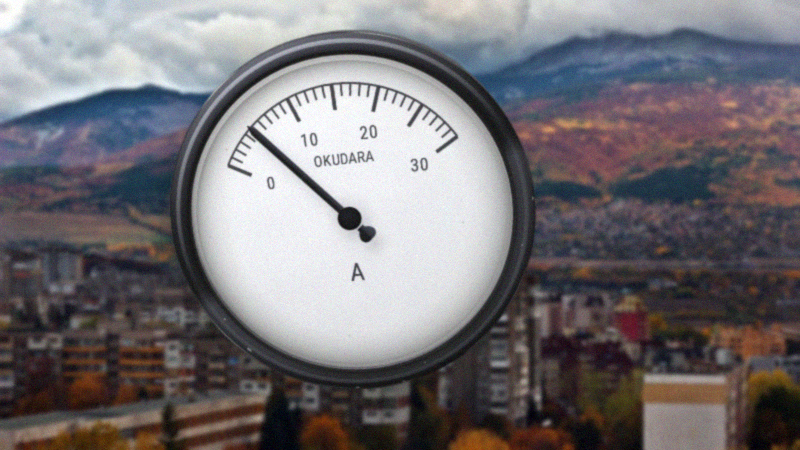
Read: 5A
